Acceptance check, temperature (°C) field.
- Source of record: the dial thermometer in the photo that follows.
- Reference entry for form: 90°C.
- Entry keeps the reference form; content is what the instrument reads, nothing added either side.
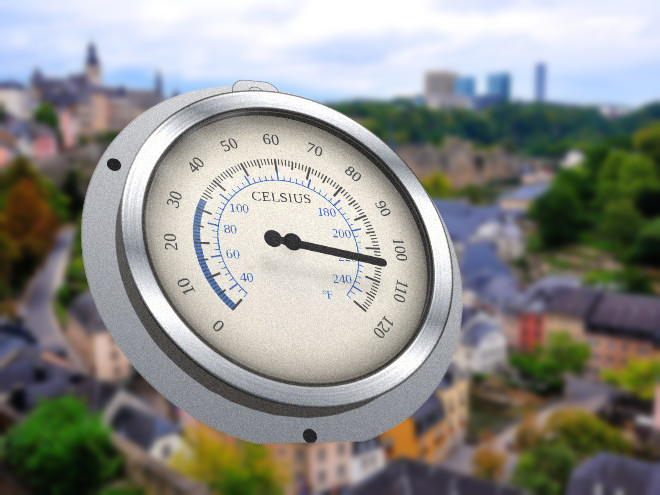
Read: 105°C
